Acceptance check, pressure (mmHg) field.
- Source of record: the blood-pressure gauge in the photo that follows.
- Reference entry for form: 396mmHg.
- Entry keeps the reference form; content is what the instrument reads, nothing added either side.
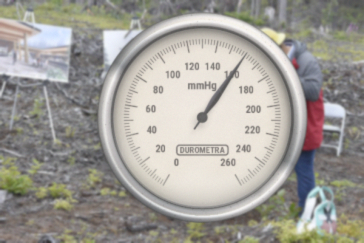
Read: 160mmHg
